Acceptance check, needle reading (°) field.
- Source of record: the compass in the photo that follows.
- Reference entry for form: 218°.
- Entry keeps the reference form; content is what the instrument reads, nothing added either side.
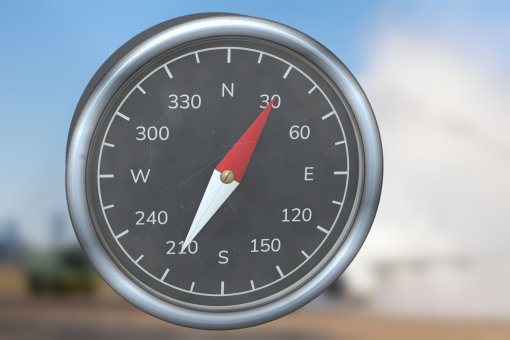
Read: 30°
